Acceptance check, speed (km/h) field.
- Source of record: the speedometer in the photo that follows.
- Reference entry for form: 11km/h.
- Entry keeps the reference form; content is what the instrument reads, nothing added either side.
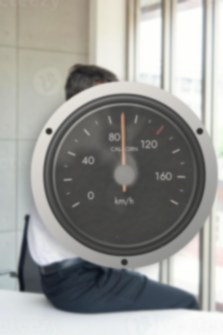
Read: 90km/h
